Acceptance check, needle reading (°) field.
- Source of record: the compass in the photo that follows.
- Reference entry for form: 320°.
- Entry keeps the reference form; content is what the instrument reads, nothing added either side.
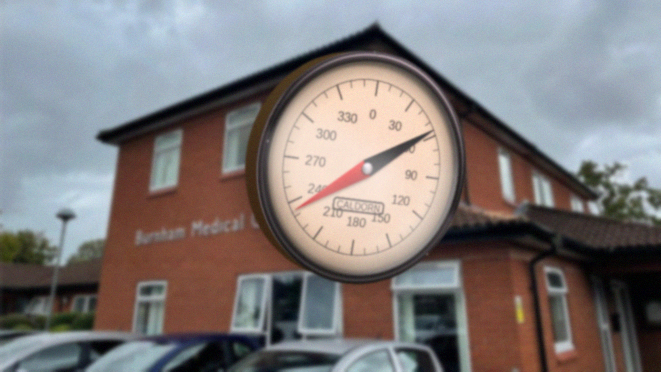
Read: 235°
